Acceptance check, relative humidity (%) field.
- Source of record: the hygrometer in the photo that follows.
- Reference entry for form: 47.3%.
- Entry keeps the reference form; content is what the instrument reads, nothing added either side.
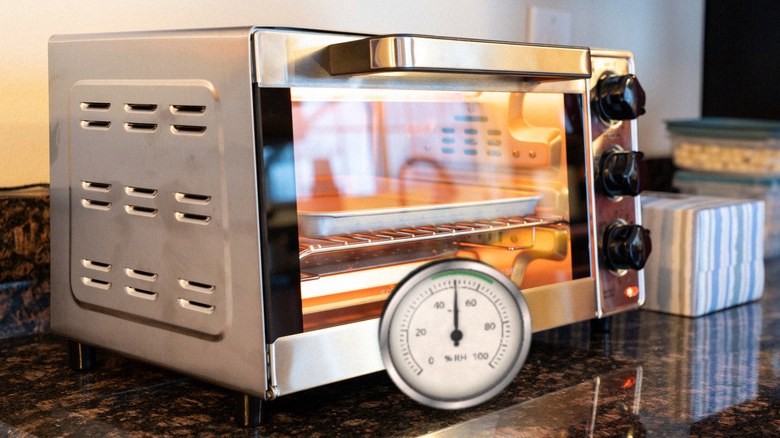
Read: 50%
